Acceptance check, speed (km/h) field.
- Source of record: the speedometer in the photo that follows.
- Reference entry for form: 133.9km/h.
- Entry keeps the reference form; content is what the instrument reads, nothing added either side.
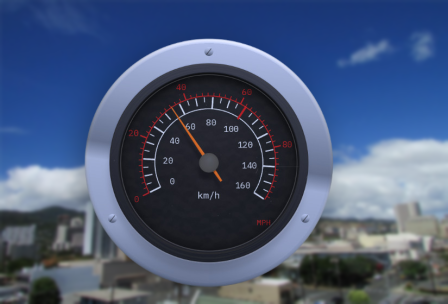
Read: 55km/h
